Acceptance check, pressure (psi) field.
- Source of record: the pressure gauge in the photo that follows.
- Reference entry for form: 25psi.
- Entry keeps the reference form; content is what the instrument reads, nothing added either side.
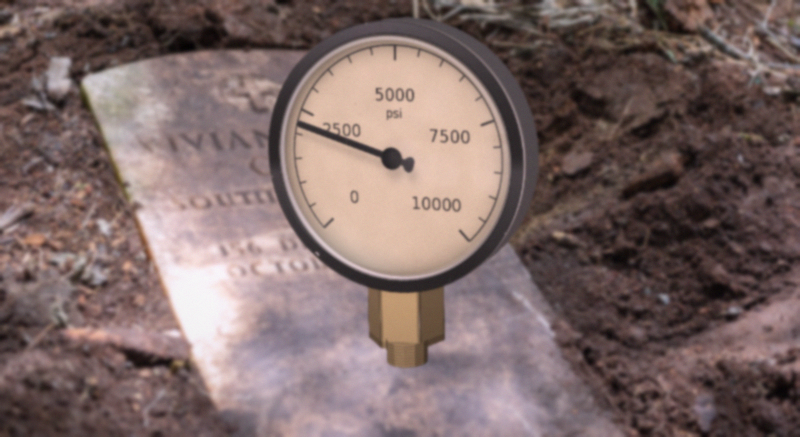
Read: 2250psi
